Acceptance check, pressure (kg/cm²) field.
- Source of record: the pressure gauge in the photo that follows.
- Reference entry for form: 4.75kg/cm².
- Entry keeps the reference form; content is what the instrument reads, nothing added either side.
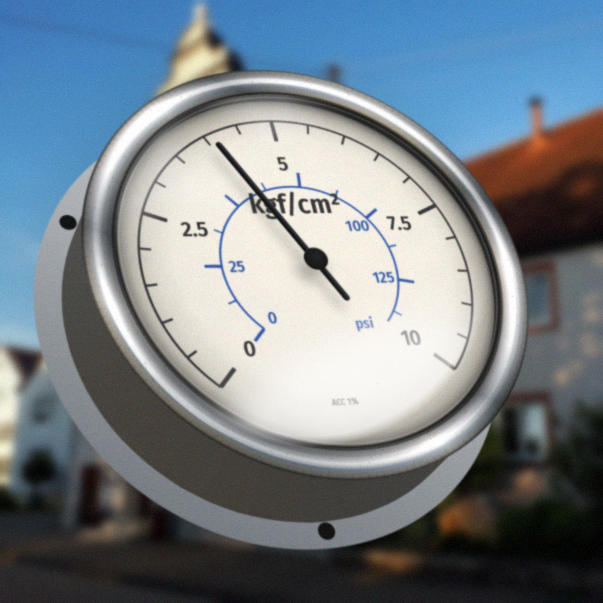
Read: 4kg/cm²
